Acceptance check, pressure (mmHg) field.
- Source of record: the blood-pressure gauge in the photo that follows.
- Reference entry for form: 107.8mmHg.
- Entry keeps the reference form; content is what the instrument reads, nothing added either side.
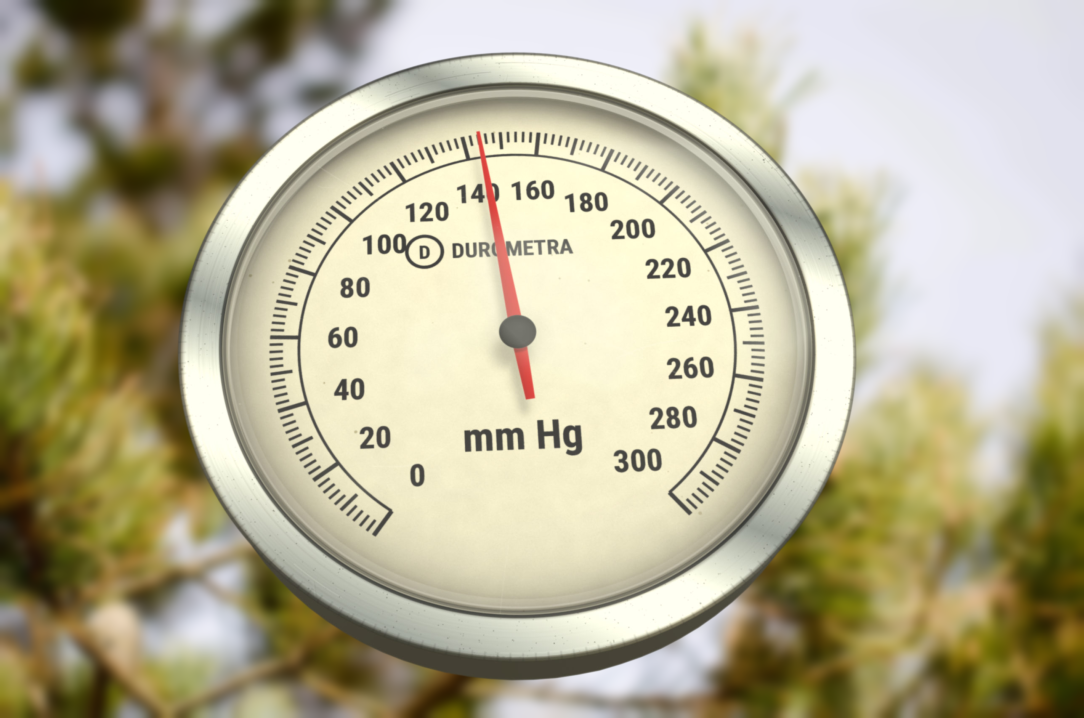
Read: 144mmHg
